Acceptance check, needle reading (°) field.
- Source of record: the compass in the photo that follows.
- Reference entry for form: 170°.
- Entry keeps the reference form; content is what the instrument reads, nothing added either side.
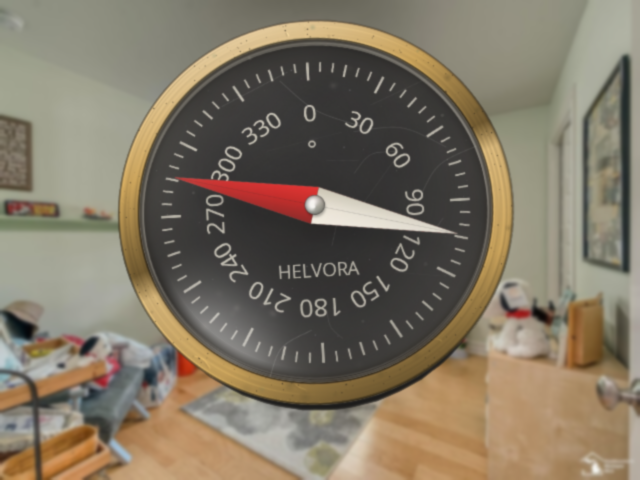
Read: 285°
